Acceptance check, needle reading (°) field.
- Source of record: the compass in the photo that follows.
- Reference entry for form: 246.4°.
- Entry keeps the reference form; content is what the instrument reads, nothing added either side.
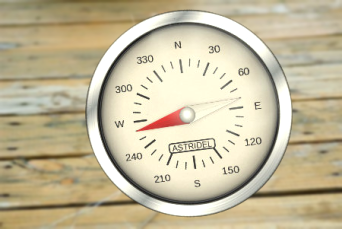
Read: 260°
